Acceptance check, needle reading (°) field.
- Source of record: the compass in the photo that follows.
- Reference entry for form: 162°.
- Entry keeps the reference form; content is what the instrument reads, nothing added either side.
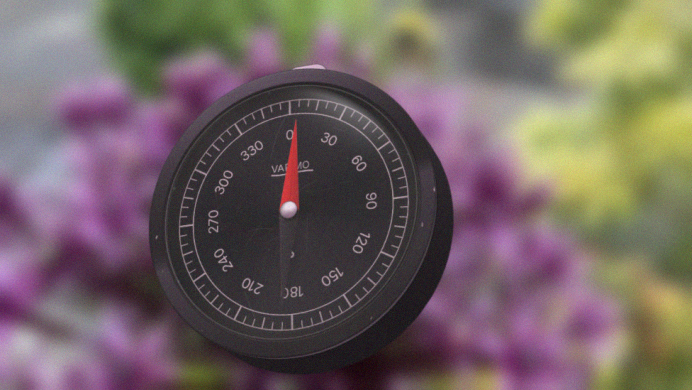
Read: 5°
